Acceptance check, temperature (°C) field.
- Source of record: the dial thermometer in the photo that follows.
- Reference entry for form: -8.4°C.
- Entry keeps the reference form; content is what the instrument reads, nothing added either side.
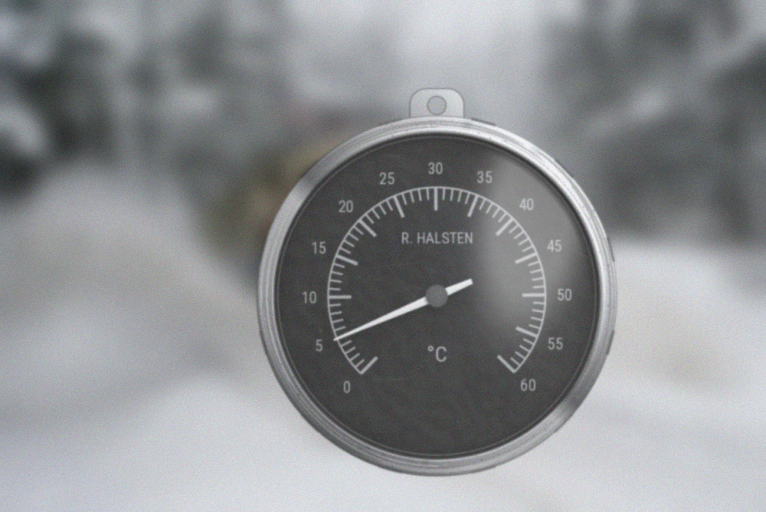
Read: 5°C
